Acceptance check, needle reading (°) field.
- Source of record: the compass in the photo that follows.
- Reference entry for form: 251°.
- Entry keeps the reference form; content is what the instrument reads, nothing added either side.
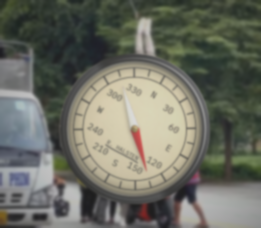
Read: 135°
